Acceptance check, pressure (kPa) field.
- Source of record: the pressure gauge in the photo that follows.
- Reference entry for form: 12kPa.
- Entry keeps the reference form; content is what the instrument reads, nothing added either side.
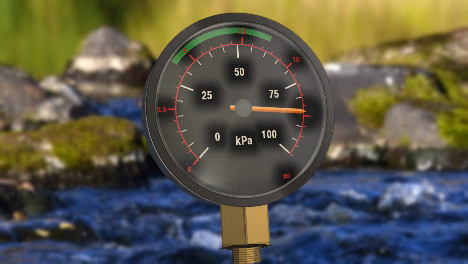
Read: 85kPa
